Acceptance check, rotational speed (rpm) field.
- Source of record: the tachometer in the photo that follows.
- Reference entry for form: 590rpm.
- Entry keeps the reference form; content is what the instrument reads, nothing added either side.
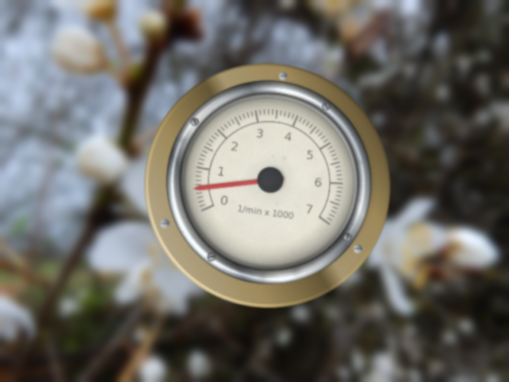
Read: 500rpm
